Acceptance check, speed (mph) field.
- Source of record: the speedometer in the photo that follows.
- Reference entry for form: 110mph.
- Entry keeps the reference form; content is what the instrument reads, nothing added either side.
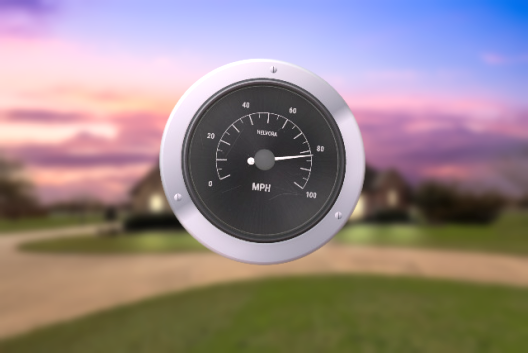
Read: 82.5mph
